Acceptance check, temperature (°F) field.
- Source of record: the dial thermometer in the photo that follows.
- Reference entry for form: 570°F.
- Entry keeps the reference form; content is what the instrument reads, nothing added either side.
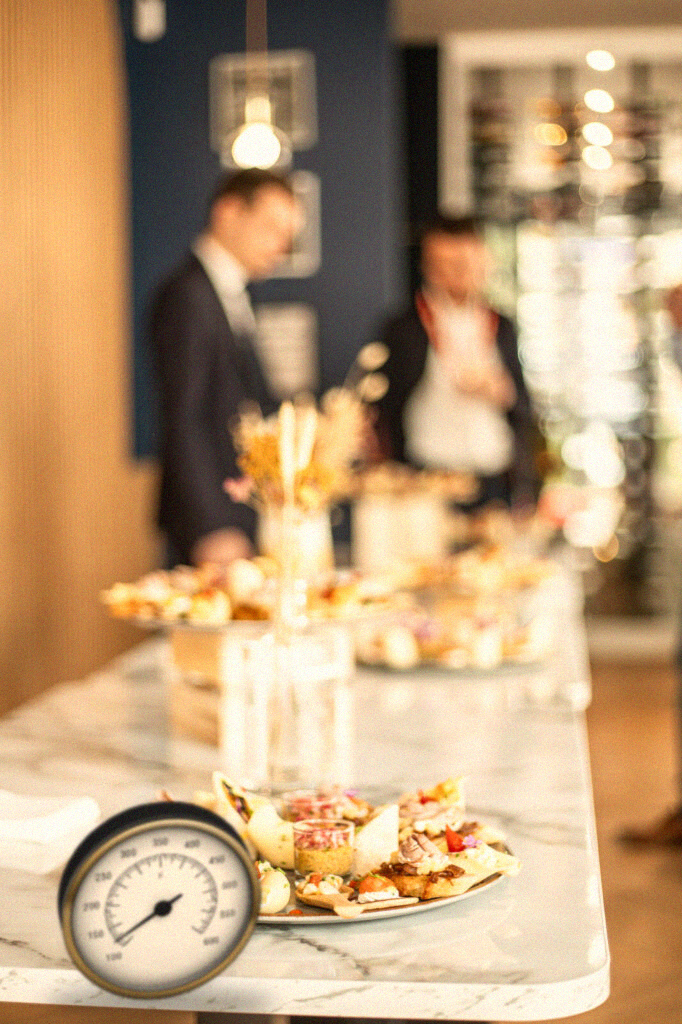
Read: 125°F
